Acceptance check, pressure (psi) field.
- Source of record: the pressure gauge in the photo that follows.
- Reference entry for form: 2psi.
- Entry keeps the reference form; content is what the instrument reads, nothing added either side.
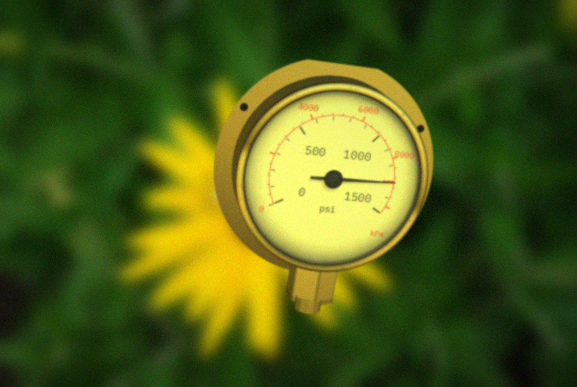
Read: 1300psi
